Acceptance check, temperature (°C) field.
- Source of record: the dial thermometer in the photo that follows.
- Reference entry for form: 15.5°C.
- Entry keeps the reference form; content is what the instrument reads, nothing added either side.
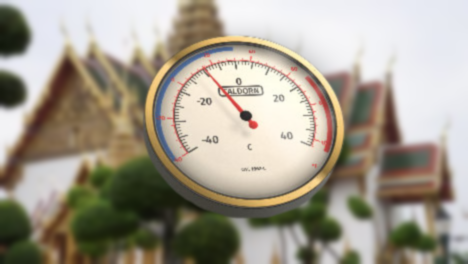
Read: -10°C
